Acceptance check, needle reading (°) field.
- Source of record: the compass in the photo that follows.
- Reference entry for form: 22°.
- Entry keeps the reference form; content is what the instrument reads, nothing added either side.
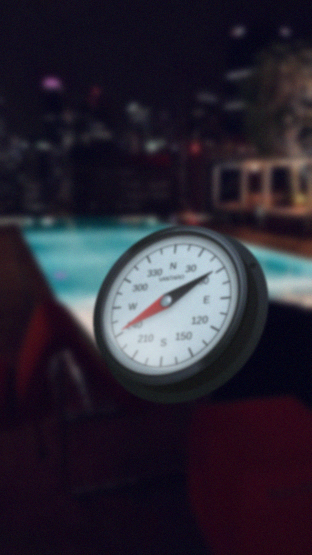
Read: 240°
